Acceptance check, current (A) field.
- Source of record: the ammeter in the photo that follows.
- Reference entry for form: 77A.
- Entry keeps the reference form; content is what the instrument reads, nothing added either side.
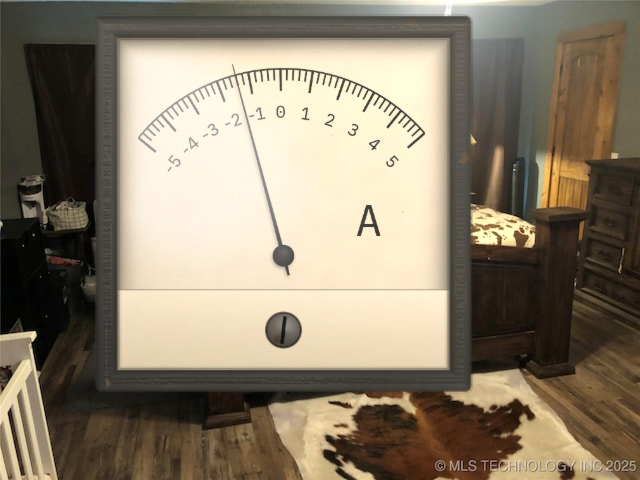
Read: -1.4A
